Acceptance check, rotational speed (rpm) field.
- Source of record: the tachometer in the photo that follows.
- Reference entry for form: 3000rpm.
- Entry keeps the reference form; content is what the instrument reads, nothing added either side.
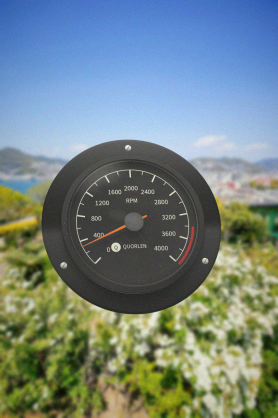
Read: 300rpm
